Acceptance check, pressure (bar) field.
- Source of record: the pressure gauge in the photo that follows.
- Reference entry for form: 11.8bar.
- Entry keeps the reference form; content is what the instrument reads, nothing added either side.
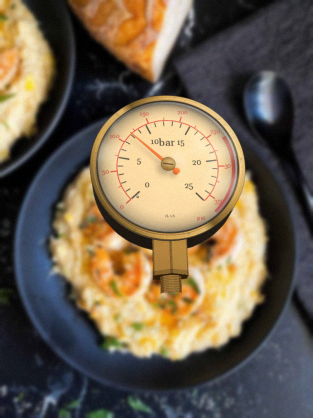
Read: 8bar
